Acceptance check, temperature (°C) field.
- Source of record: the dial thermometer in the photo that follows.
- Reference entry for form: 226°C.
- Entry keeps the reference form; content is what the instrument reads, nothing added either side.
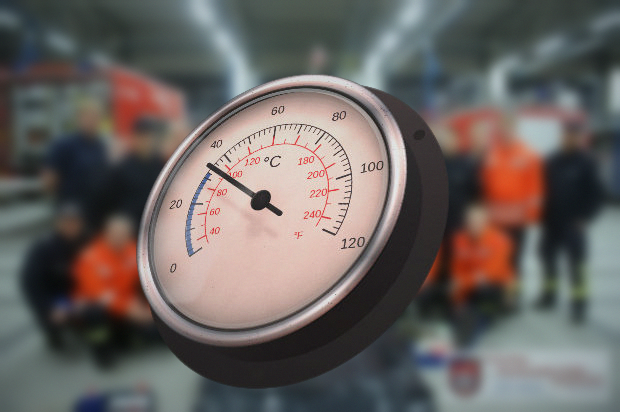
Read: 34°C
